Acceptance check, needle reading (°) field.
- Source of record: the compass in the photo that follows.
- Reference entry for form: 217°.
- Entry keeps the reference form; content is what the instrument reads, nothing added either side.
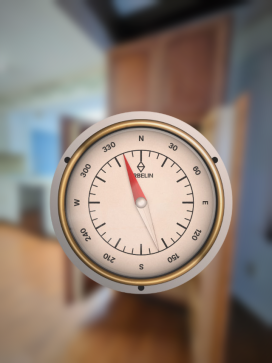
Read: 340°
